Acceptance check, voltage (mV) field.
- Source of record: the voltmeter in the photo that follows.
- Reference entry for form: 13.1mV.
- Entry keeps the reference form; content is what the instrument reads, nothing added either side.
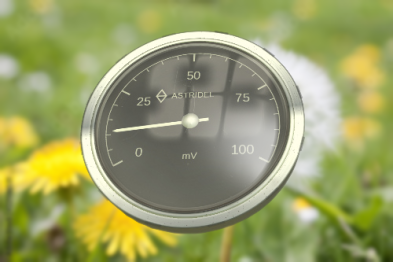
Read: 10mV
